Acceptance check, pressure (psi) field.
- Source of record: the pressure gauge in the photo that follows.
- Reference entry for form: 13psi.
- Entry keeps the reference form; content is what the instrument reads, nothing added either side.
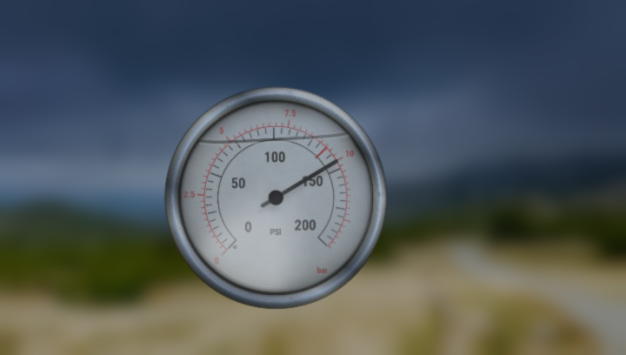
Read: 145psi
